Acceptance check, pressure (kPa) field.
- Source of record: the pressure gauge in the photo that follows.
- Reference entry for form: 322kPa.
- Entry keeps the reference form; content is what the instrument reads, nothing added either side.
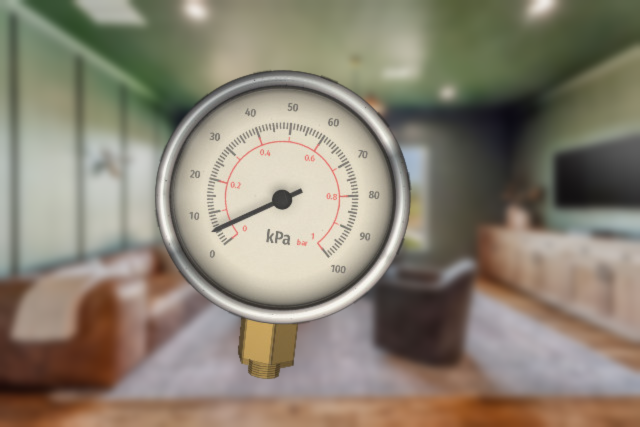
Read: 5kPa
